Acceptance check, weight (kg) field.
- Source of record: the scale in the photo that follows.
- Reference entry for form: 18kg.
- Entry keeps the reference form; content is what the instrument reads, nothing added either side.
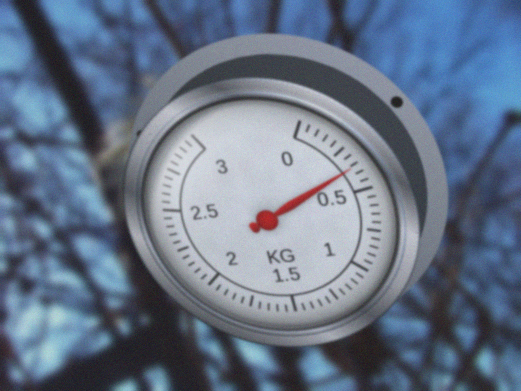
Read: 0.35kg
